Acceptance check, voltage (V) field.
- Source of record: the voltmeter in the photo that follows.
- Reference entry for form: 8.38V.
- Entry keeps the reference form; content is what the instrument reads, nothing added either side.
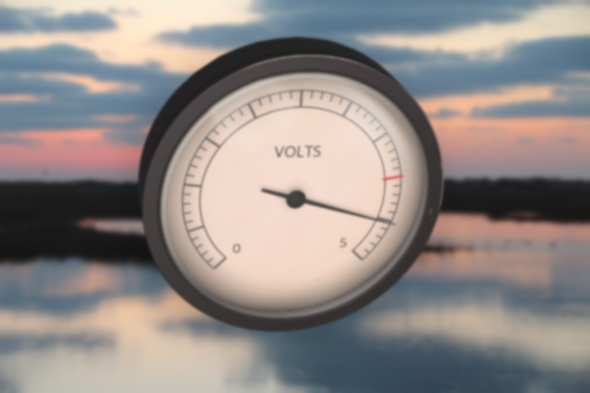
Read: 4.5V
